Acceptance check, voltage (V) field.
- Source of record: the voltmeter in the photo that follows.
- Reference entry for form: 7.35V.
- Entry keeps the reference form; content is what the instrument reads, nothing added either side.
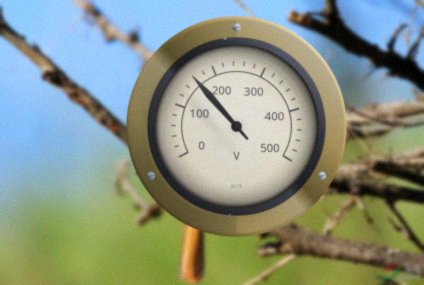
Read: 160V
